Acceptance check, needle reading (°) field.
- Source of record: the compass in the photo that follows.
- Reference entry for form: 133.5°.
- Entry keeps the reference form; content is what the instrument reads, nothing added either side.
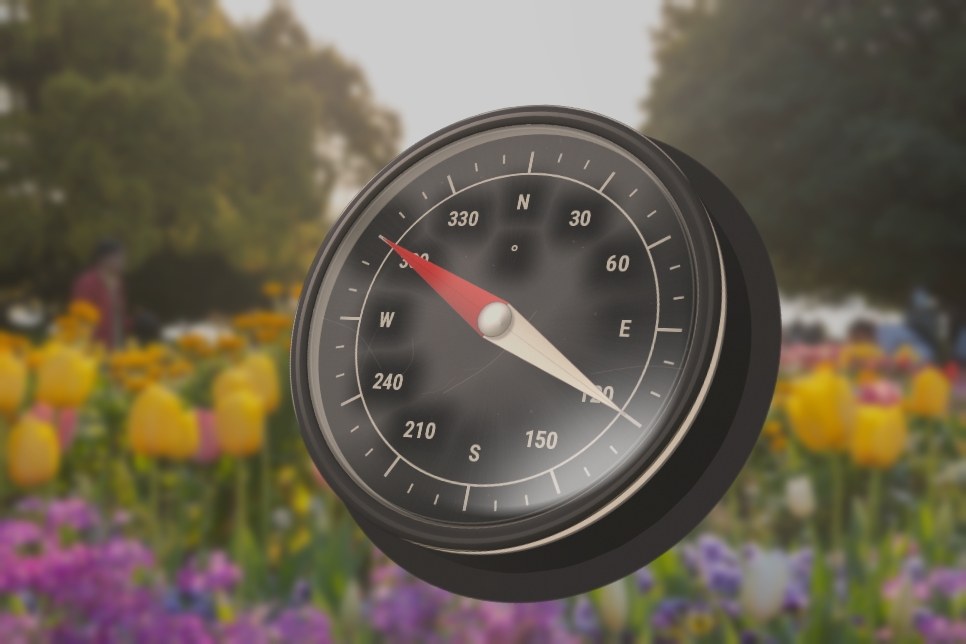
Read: 300°
